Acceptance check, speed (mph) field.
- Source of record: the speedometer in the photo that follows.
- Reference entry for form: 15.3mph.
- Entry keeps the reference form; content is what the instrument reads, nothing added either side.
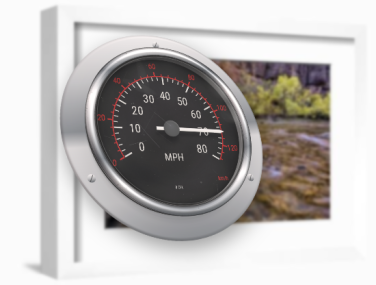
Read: 70mph
